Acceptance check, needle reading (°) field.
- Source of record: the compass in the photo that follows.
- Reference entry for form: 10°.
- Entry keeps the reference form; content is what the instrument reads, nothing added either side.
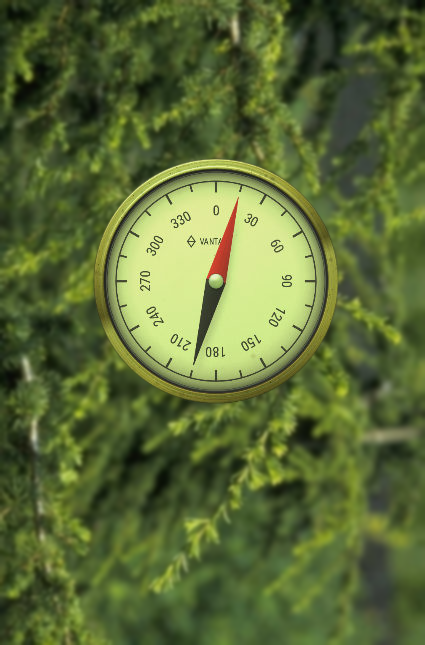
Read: 15°
